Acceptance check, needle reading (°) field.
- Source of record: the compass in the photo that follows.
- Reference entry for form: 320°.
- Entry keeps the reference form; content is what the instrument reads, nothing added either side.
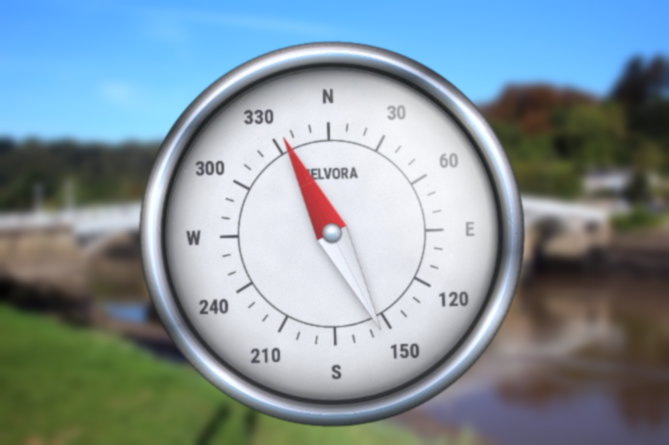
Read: 335°
